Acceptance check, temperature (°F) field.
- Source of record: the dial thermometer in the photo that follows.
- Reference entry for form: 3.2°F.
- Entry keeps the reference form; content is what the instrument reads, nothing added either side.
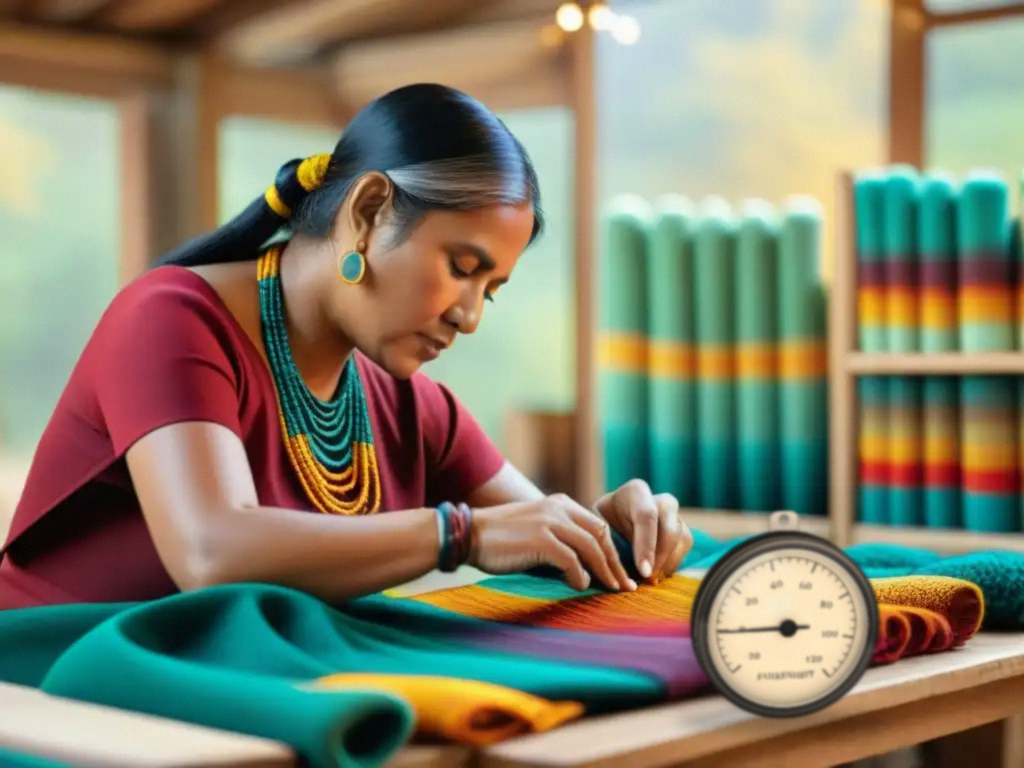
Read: 0°F
